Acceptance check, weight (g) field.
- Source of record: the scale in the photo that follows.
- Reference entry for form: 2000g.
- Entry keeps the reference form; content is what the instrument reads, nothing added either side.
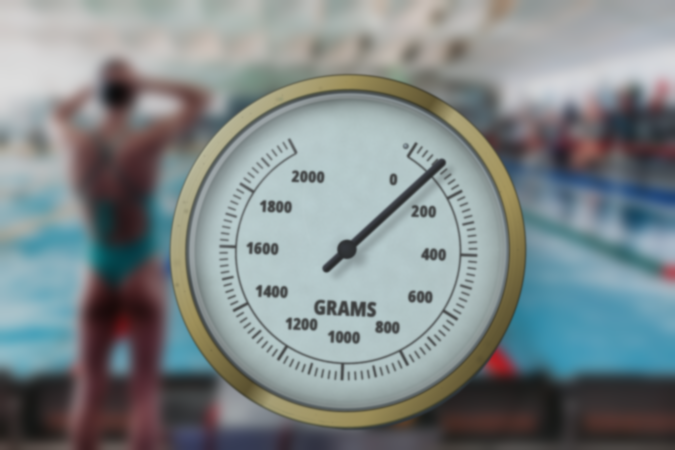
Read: 100g
